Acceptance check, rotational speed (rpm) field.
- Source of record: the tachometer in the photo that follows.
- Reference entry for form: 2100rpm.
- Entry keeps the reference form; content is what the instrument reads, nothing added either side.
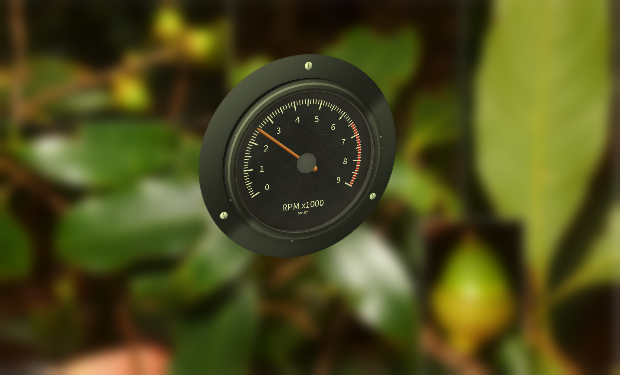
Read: 2500rpm
